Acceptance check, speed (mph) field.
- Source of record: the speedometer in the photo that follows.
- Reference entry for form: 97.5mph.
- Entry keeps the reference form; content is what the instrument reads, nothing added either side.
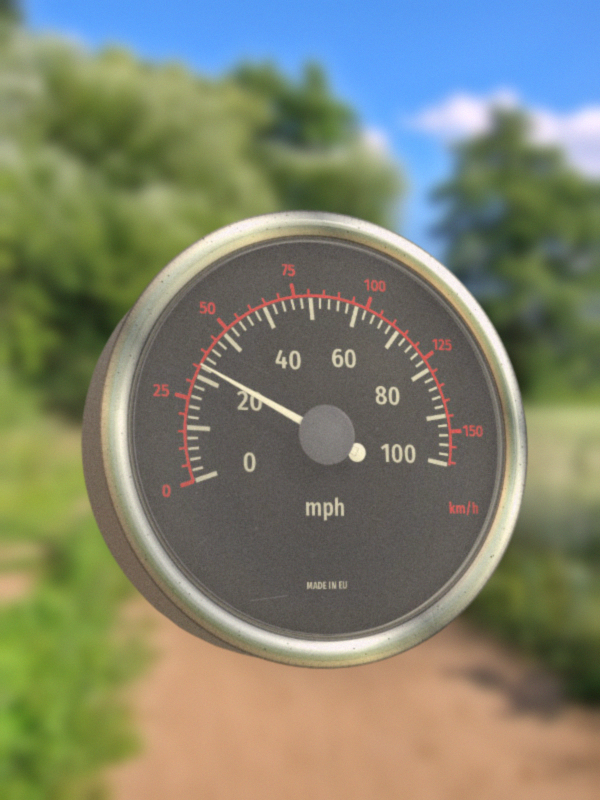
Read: 22mph
